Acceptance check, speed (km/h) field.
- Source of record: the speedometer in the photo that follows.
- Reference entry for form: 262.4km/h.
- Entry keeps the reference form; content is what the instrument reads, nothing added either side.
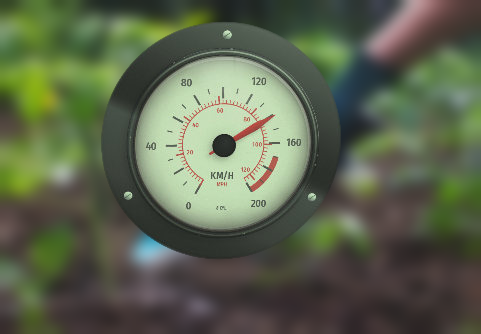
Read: 140km/h
